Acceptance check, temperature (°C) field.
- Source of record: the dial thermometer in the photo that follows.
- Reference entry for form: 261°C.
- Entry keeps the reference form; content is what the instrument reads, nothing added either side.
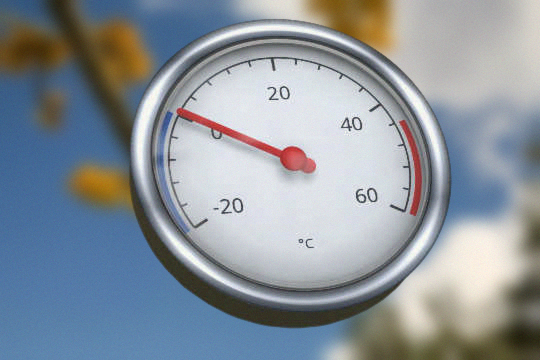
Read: 0°C
